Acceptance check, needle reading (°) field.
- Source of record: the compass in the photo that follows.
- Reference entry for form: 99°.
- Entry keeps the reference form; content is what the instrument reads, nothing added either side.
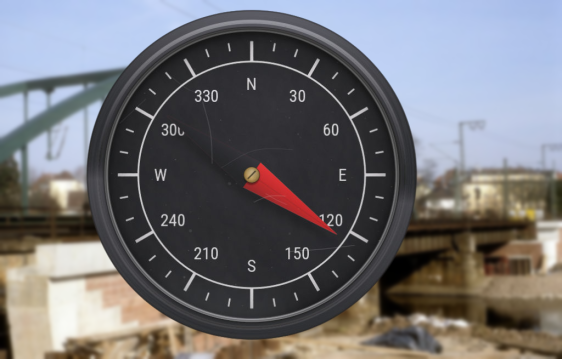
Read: 125°
